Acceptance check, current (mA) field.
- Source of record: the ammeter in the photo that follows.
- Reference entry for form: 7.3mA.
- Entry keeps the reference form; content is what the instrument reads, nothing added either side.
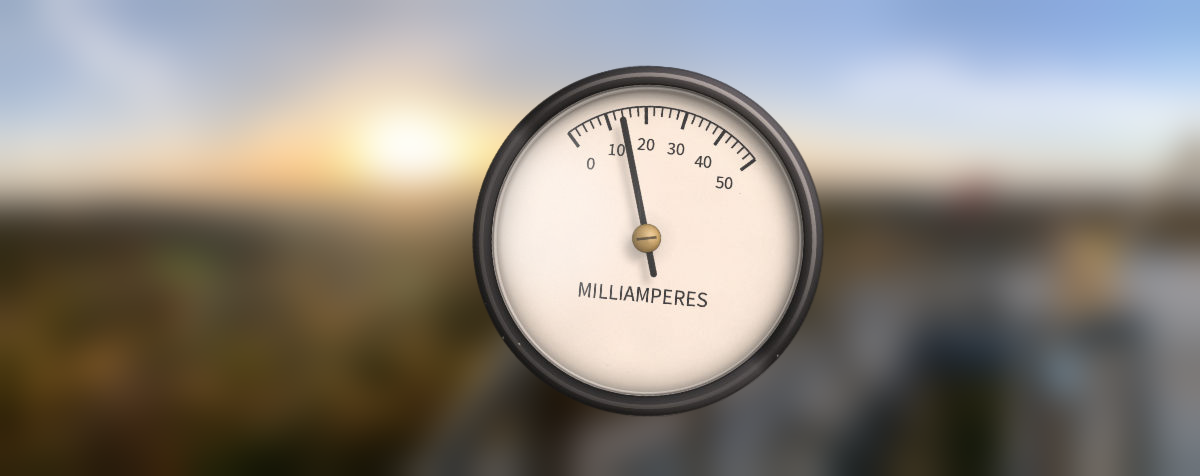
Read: 14mA
